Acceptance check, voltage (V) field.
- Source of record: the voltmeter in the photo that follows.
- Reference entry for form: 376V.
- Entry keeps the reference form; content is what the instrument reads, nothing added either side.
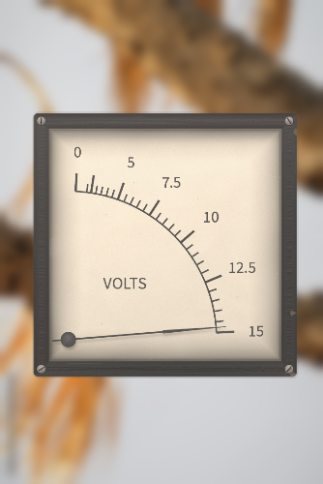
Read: 14.75V
